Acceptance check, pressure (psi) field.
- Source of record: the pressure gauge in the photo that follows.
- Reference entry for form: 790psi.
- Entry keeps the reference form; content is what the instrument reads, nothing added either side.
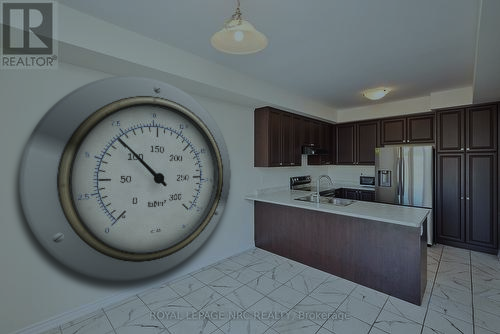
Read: 100psi
